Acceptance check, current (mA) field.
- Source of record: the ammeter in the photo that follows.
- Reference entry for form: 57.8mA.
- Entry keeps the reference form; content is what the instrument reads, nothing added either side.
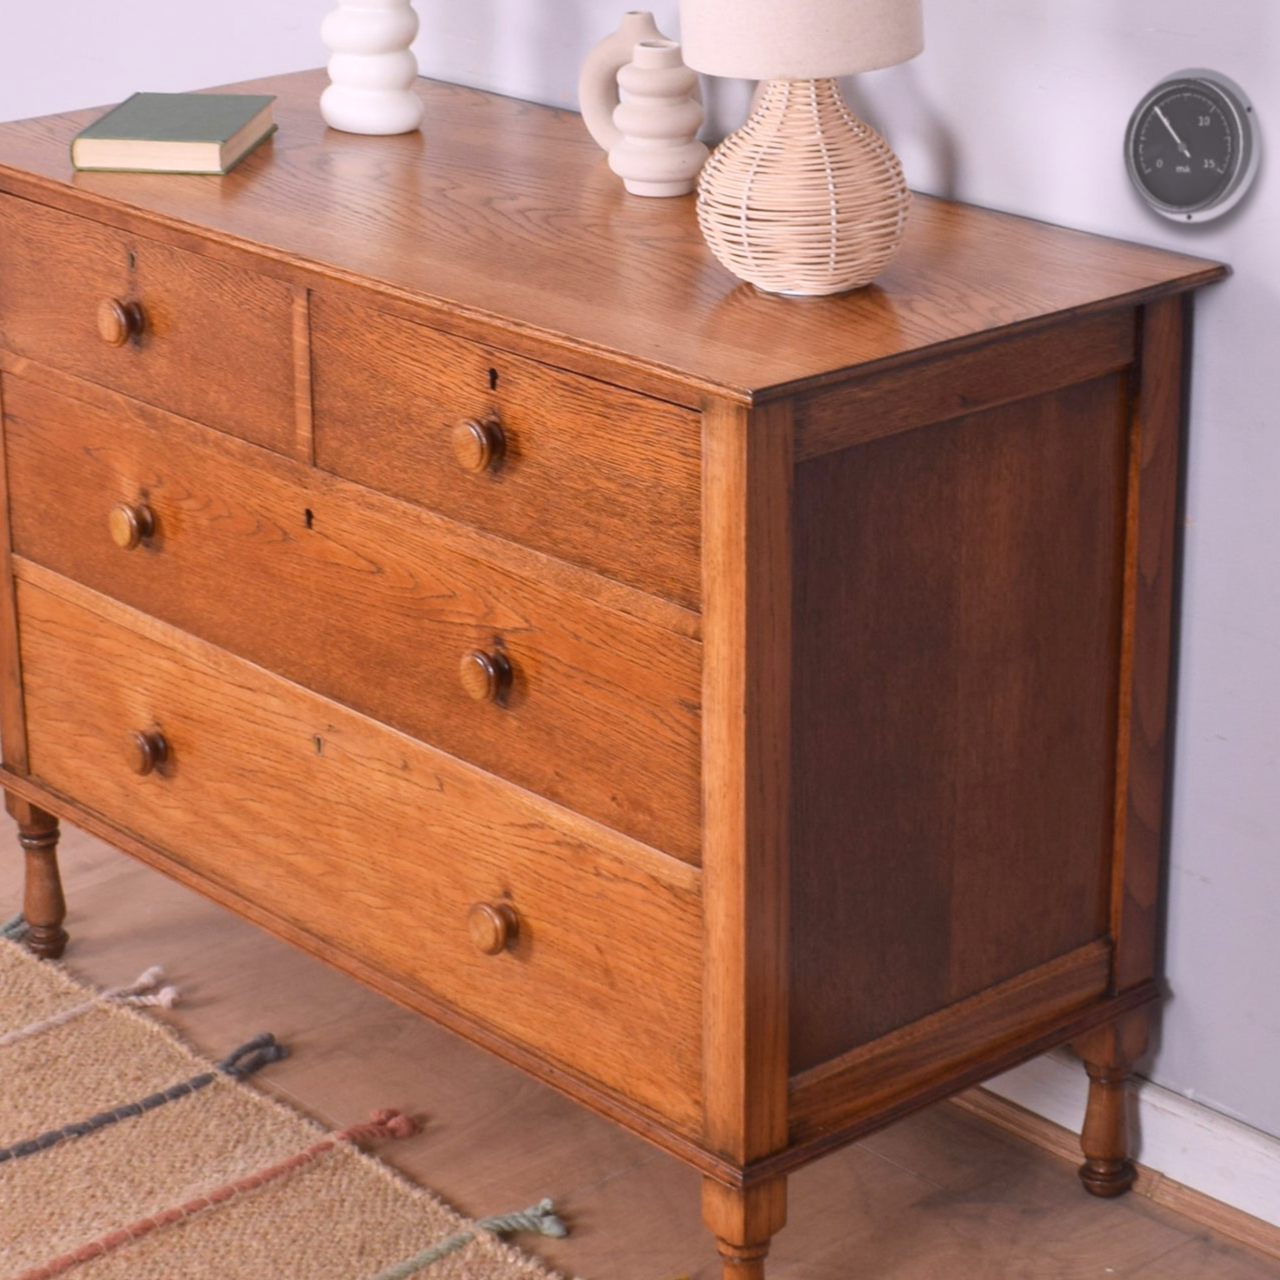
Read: 5mA
